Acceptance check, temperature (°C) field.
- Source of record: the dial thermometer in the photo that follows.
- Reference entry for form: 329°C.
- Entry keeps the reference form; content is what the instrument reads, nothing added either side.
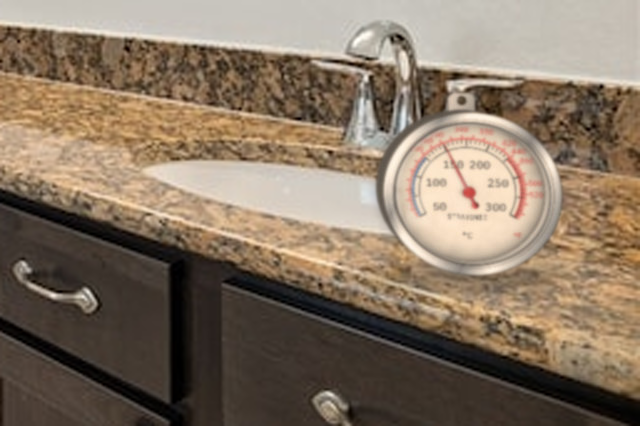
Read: 150°C
